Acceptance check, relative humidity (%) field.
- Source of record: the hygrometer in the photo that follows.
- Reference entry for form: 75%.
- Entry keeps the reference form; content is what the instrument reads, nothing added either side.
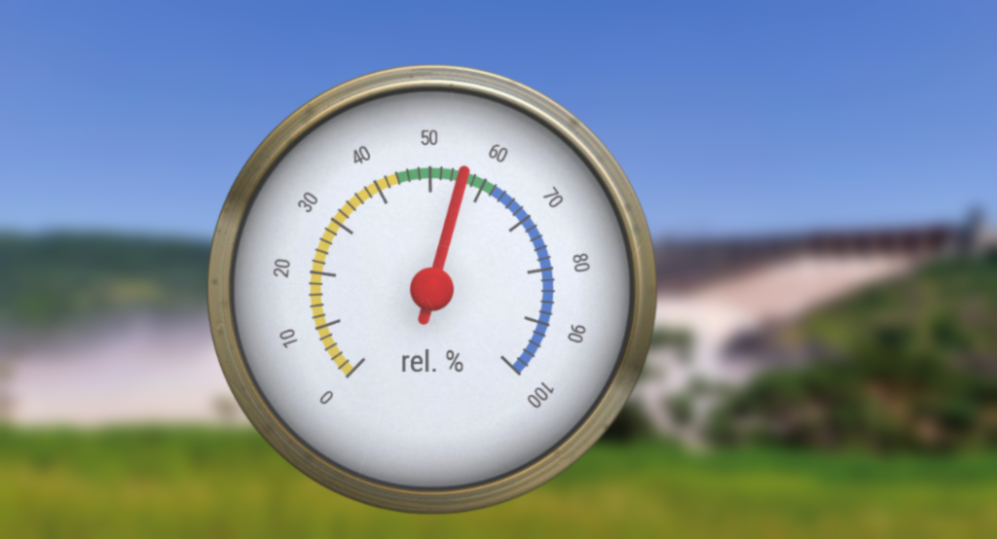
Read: 56%
